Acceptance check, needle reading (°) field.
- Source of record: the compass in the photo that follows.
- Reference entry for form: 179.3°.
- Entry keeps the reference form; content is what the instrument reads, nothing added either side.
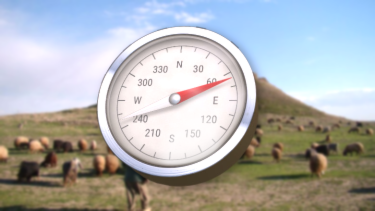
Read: 67.5°
